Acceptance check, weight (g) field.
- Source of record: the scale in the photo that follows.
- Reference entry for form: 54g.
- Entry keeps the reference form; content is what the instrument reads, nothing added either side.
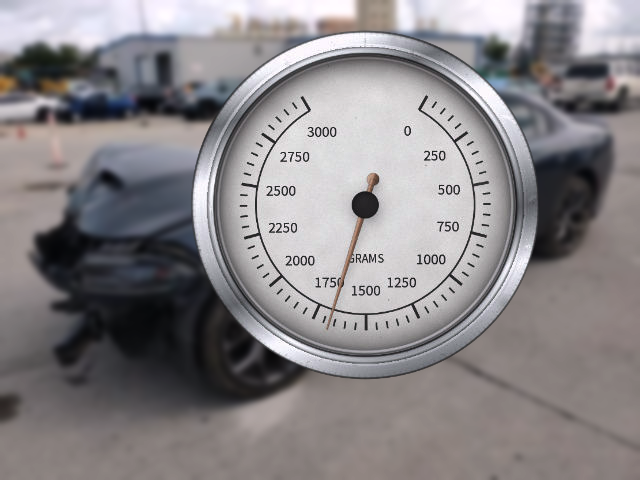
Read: 1675g
